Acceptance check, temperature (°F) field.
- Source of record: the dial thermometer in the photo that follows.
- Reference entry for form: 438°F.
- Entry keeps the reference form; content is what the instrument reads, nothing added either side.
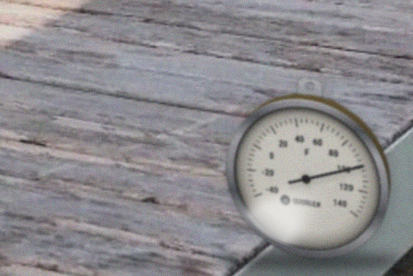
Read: 100°F
